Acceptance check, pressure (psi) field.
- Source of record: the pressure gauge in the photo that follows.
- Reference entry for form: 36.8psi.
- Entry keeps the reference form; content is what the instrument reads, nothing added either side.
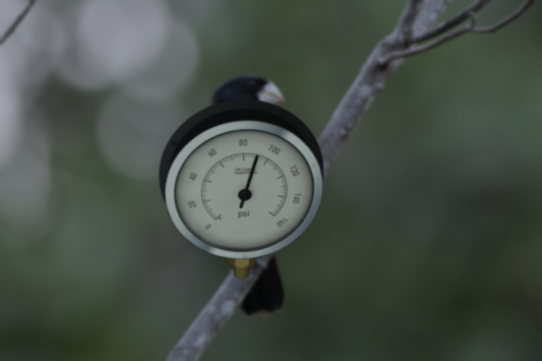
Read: 90psi
